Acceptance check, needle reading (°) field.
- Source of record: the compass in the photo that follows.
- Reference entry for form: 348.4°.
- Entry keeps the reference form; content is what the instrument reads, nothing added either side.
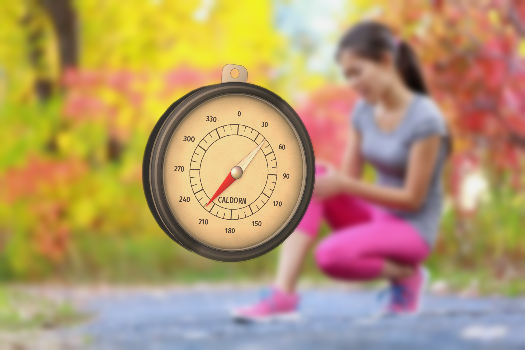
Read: 220°
